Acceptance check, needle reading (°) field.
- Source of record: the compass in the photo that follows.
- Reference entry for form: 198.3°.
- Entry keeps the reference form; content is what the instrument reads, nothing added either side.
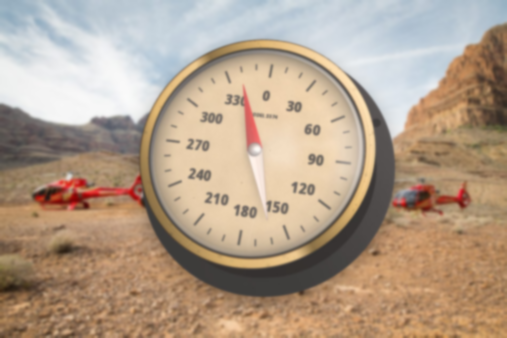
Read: 340°
